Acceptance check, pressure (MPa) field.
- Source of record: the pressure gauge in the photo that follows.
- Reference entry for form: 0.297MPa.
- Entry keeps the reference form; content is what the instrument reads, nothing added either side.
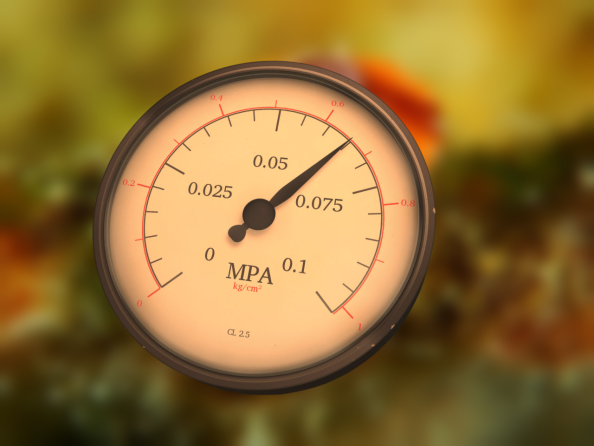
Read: 0.065MPa
